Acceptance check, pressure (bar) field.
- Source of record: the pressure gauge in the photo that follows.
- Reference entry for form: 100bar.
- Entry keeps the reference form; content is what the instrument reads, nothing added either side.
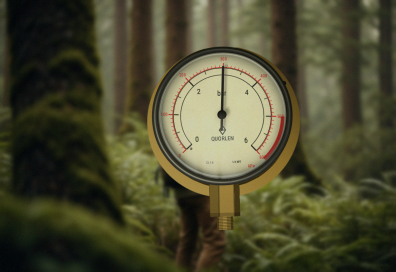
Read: 3bar
